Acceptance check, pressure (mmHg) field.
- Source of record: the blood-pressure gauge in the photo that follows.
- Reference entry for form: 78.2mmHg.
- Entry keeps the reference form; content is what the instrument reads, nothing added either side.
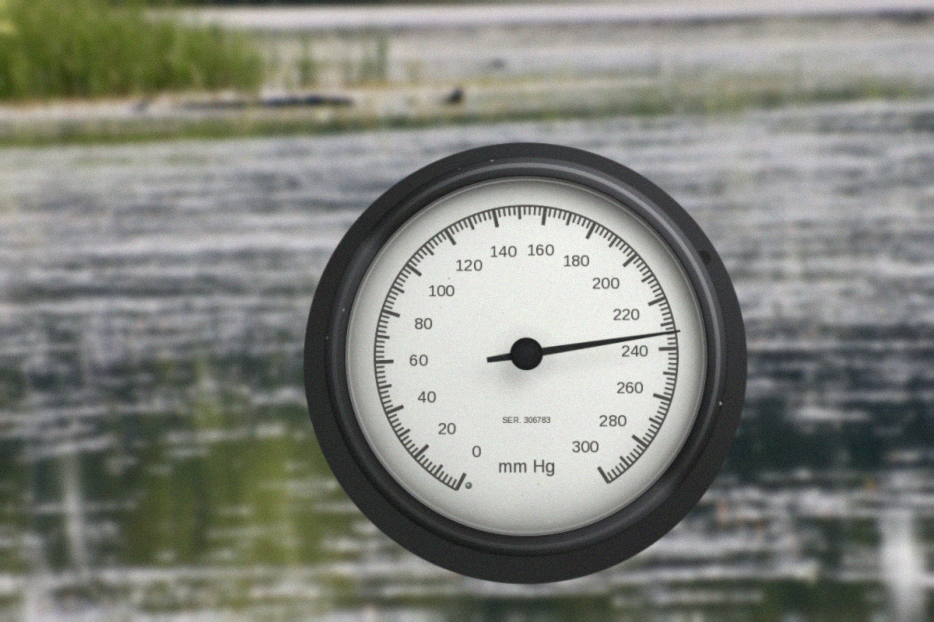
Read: 234mmHg
